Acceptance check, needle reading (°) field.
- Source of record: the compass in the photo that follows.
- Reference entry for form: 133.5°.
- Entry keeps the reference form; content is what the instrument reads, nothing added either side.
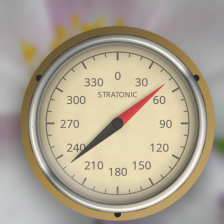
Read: 50°
